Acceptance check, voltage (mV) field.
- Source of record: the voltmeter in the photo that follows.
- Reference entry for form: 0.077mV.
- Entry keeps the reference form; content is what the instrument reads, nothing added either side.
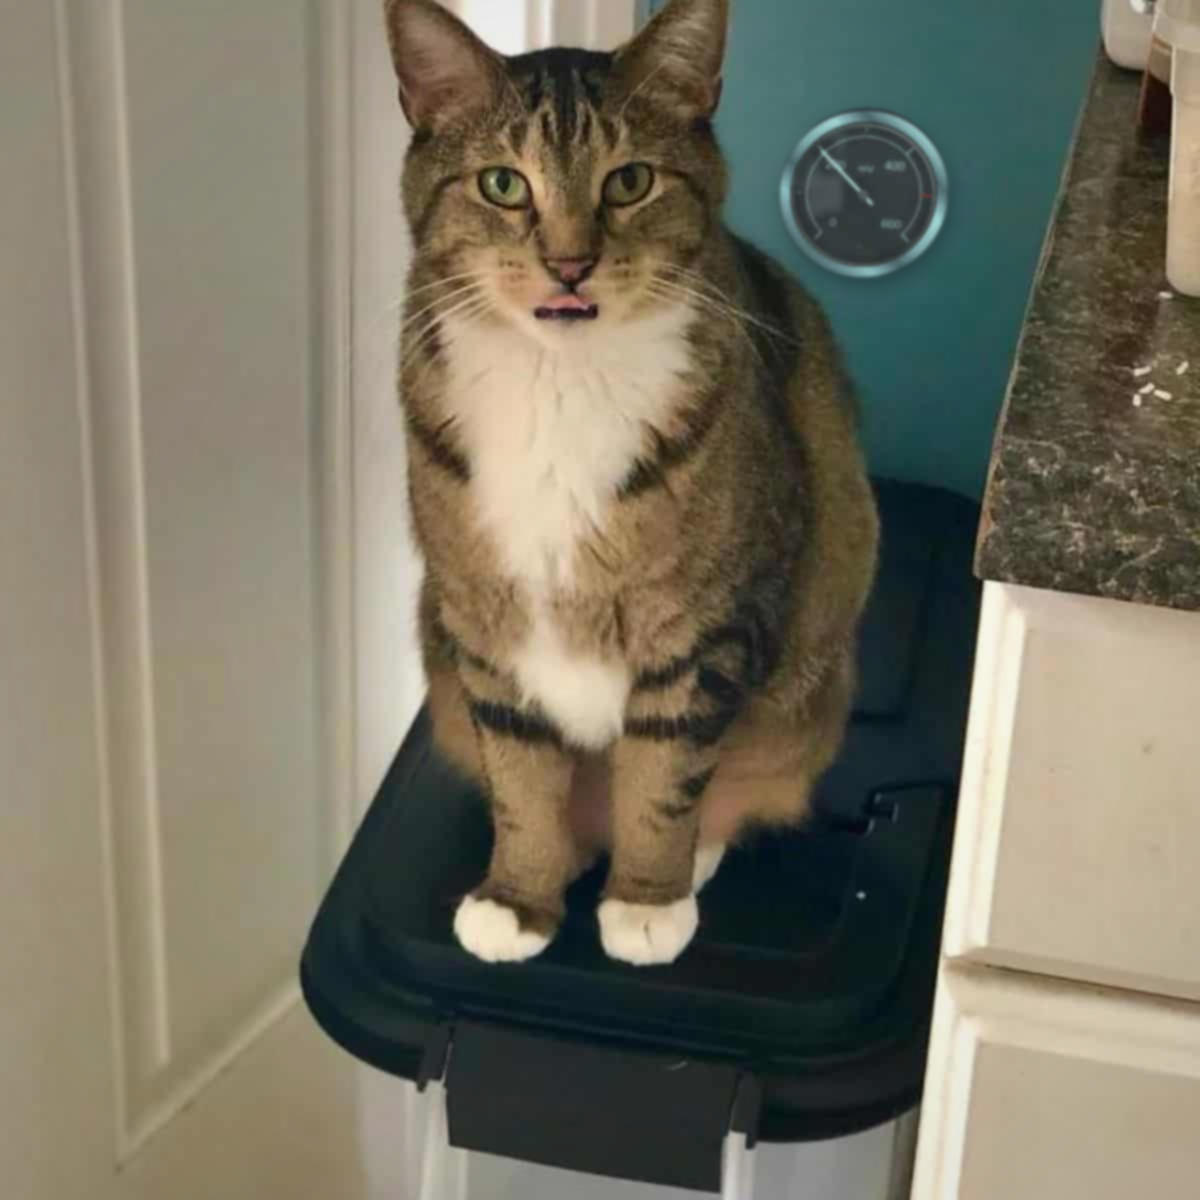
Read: 200mV
